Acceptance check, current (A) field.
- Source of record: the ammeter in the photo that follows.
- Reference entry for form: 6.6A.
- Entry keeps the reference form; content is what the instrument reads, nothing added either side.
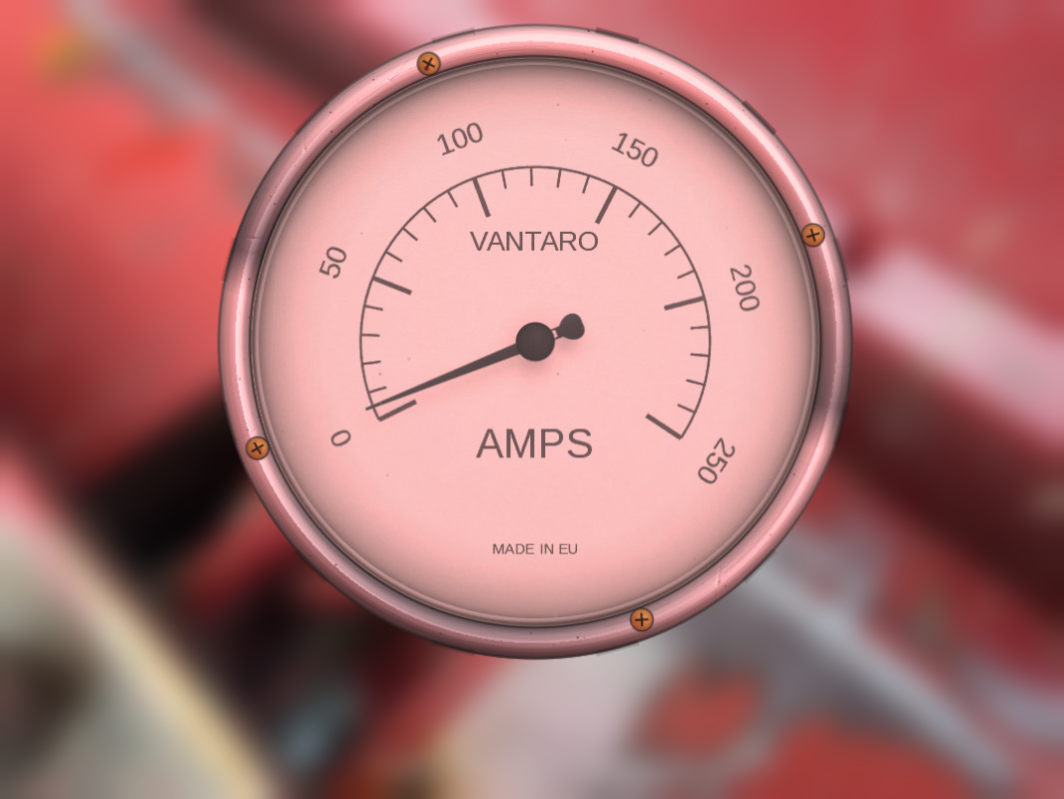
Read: 5A
